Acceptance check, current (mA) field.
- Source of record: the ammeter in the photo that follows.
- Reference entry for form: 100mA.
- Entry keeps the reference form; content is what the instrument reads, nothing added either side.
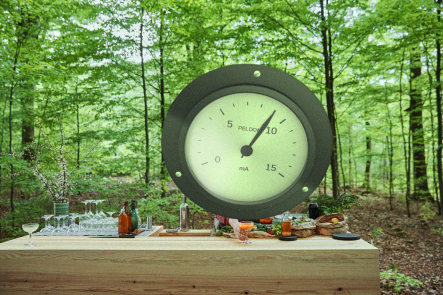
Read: 9mA
